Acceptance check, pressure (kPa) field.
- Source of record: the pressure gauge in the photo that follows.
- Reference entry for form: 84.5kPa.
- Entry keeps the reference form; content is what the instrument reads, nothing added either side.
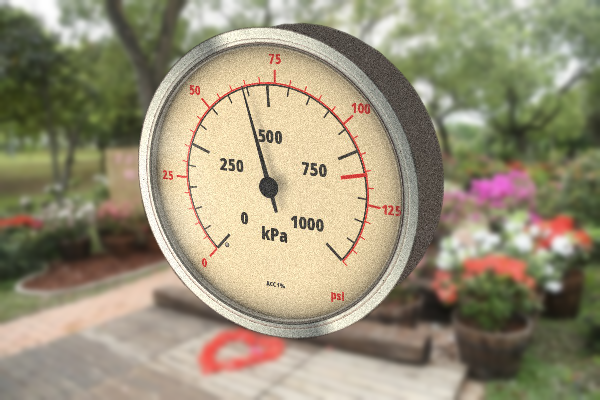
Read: 450kPa
